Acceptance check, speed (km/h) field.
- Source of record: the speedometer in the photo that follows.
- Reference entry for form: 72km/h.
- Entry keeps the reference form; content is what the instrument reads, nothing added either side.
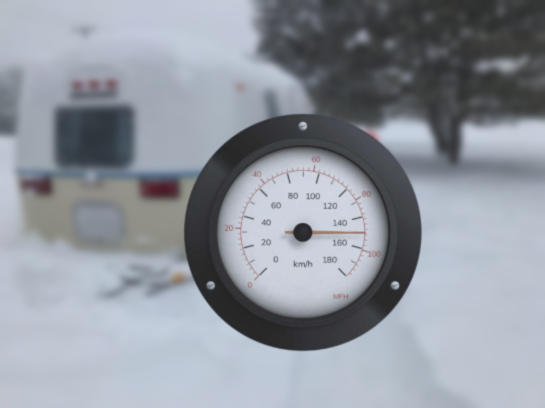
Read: 150km/h
